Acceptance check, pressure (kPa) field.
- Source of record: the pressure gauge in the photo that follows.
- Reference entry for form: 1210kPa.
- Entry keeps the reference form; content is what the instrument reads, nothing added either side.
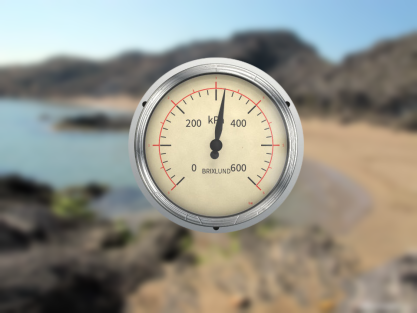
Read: 320kPa
